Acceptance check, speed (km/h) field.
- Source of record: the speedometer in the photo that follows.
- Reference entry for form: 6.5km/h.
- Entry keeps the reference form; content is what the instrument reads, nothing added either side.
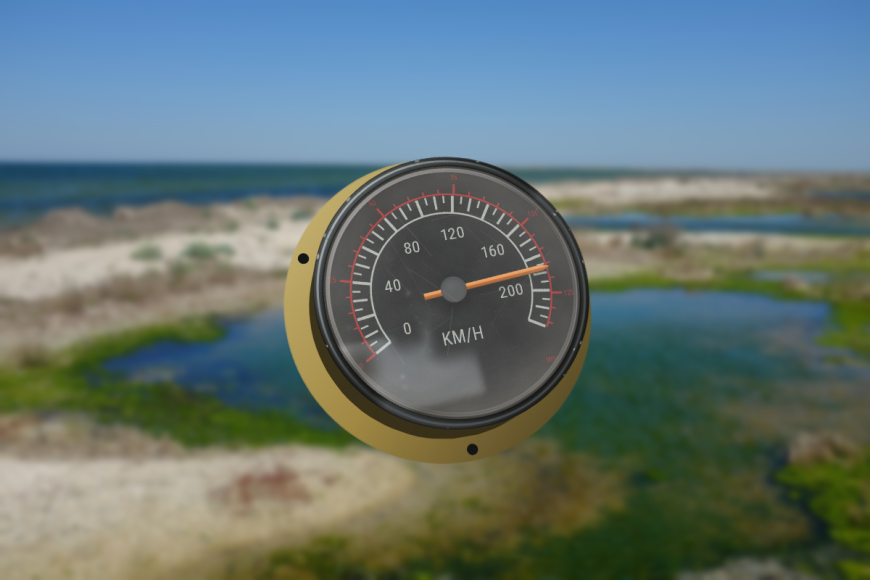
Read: 187.5km/h
